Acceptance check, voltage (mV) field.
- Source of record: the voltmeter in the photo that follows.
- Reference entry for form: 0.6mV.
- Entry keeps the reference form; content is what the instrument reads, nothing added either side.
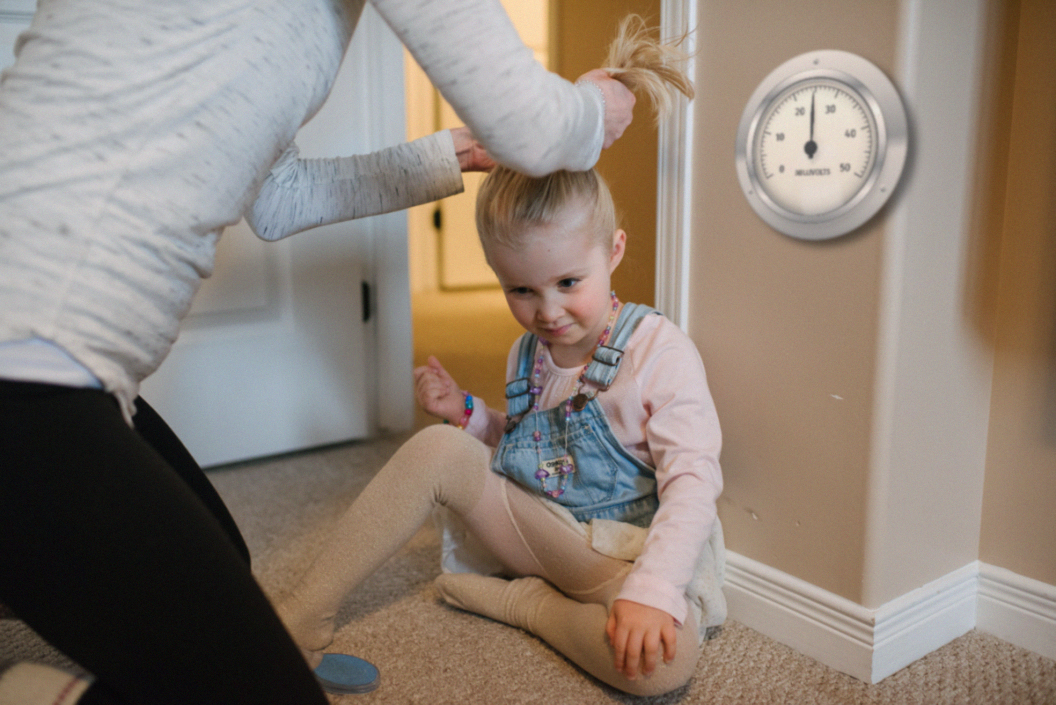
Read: 25mV
